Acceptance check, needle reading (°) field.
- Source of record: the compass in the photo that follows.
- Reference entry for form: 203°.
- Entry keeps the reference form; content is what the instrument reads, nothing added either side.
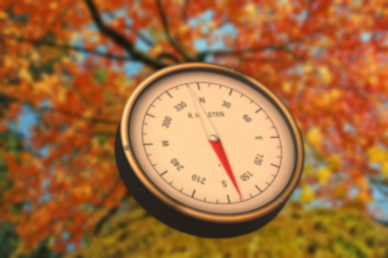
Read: 170°
